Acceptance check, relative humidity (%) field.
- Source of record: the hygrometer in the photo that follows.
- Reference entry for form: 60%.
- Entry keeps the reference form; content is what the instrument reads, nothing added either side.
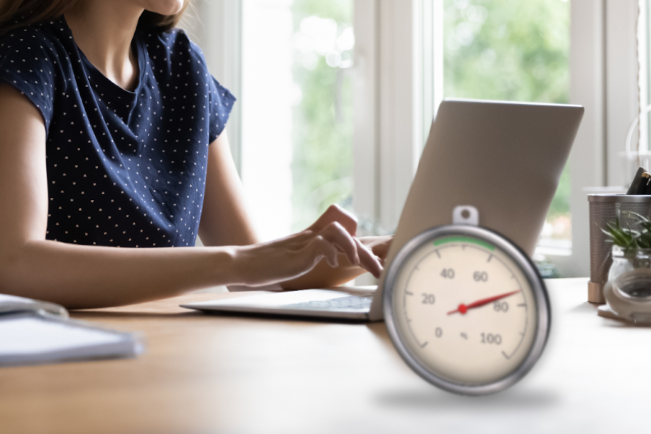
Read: 75%
